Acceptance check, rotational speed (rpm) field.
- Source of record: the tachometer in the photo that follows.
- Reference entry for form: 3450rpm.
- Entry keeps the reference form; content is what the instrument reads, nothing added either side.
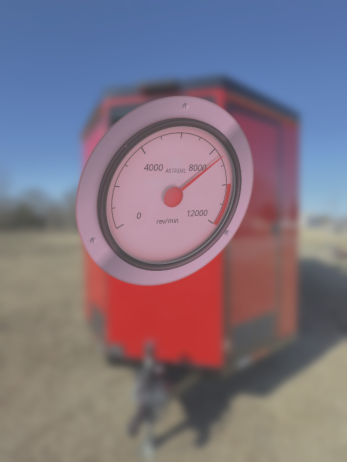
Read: 8500rpm
